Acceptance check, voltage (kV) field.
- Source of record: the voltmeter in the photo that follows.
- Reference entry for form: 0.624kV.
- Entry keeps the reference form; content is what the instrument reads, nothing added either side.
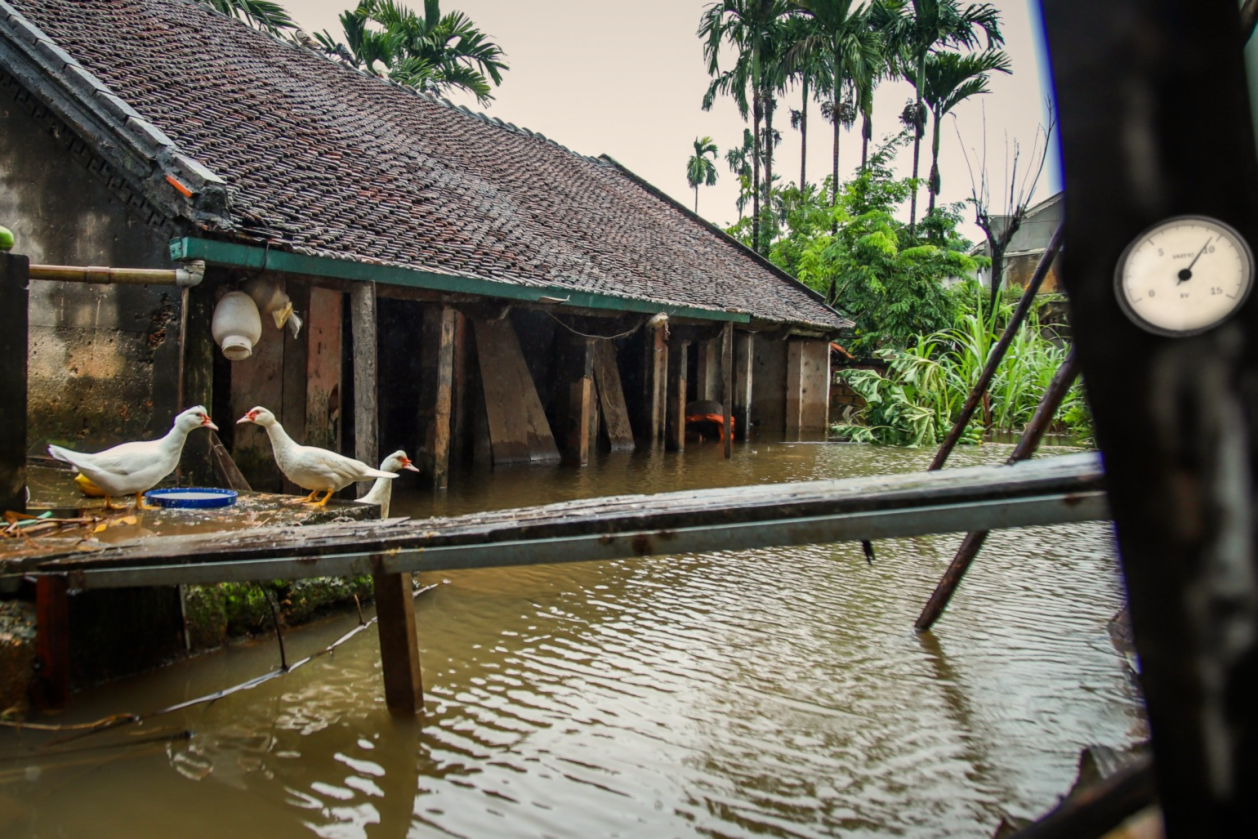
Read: 9.5kV
